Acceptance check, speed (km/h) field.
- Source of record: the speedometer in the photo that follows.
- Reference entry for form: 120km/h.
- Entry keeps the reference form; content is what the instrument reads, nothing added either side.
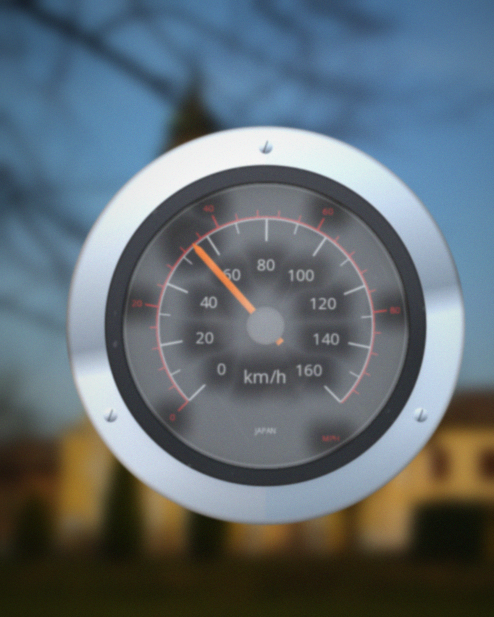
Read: 55km/h
